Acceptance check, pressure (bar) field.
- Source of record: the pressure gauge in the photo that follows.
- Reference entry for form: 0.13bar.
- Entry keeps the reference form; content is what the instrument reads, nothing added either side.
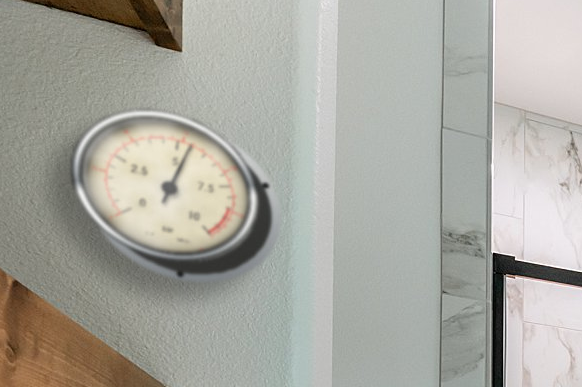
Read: 5.5bar
